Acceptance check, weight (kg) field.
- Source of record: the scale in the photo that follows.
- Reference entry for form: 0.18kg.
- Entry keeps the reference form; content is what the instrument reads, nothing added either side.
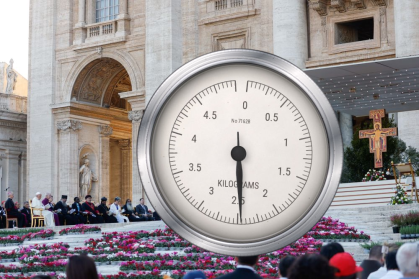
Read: 2.45kg
